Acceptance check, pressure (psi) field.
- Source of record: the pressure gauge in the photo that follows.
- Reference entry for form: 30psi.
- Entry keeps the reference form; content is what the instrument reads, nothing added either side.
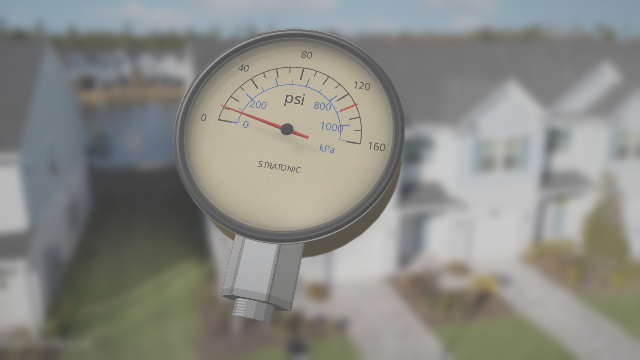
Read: 10psi
